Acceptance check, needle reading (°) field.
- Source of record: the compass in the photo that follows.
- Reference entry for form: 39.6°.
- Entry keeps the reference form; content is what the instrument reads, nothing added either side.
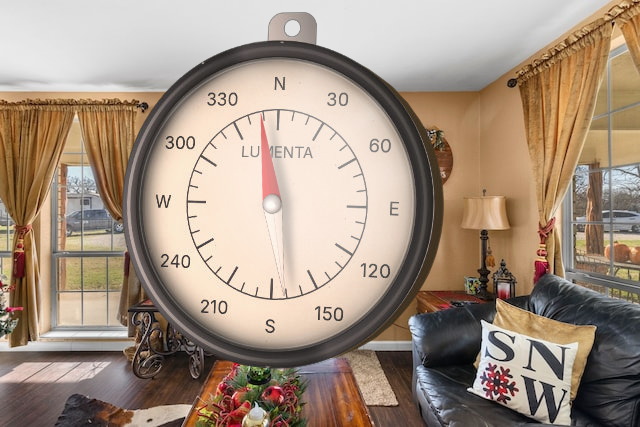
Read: 350°
